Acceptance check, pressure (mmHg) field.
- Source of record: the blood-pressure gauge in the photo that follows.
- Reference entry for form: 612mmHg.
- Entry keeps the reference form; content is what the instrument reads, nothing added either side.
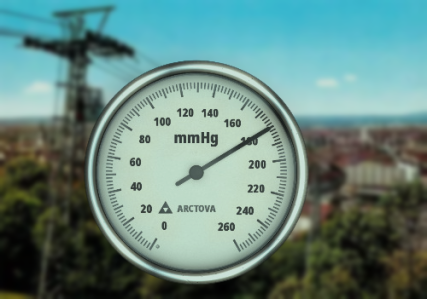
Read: 180mmHg
